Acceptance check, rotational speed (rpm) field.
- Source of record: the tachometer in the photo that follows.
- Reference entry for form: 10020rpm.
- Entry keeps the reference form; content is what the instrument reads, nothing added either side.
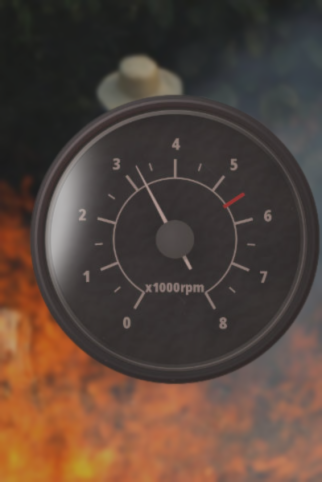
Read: 3250rpm
